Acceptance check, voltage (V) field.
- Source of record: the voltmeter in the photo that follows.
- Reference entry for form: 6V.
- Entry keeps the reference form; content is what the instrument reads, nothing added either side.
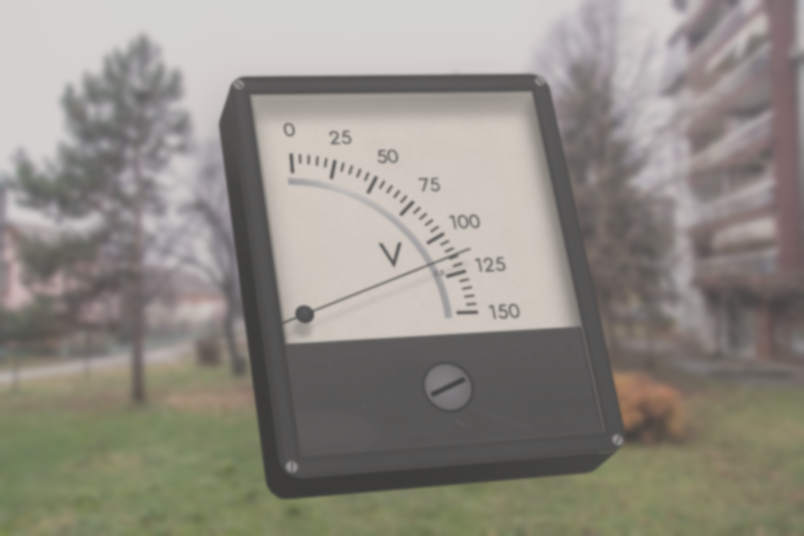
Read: 115V
